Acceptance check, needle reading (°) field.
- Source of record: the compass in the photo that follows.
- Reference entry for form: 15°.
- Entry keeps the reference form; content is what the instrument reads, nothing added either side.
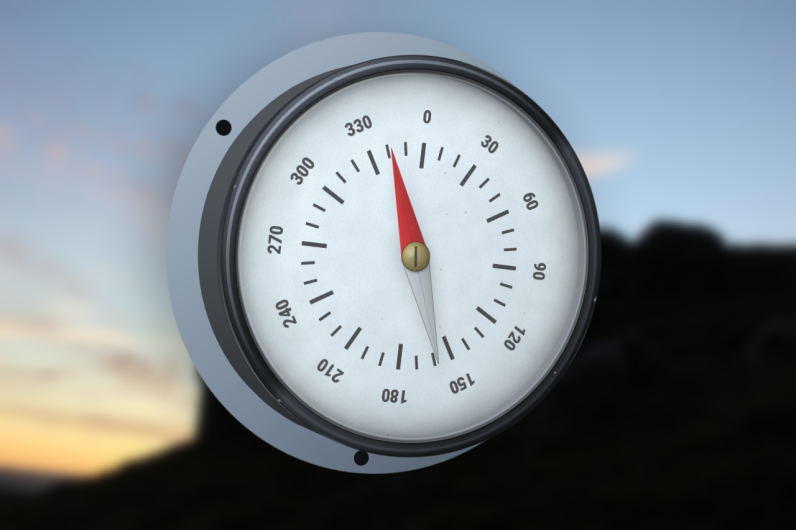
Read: 340°
